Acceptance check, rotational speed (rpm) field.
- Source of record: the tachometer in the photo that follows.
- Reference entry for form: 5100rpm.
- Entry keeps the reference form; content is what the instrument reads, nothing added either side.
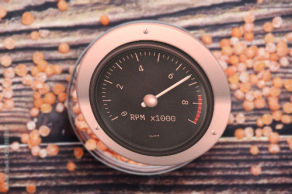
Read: 6600rpm
